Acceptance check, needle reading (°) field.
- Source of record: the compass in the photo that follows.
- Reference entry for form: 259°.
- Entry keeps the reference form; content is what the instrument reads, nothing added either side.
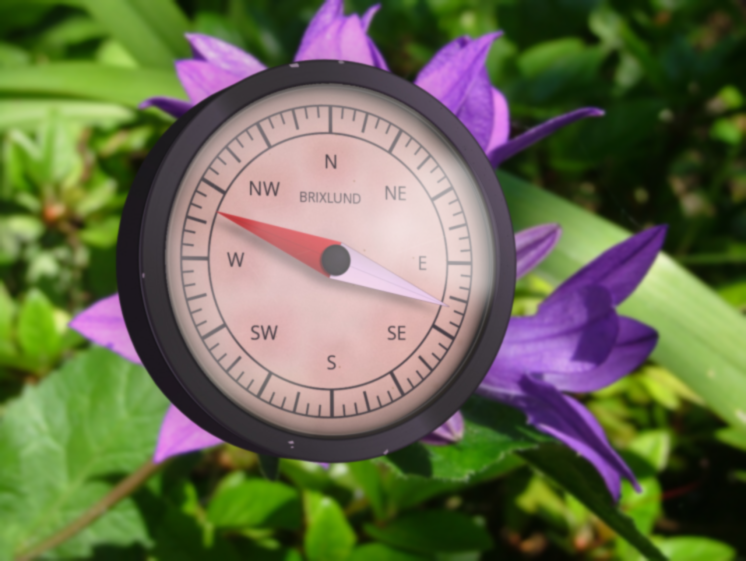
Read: 290°
